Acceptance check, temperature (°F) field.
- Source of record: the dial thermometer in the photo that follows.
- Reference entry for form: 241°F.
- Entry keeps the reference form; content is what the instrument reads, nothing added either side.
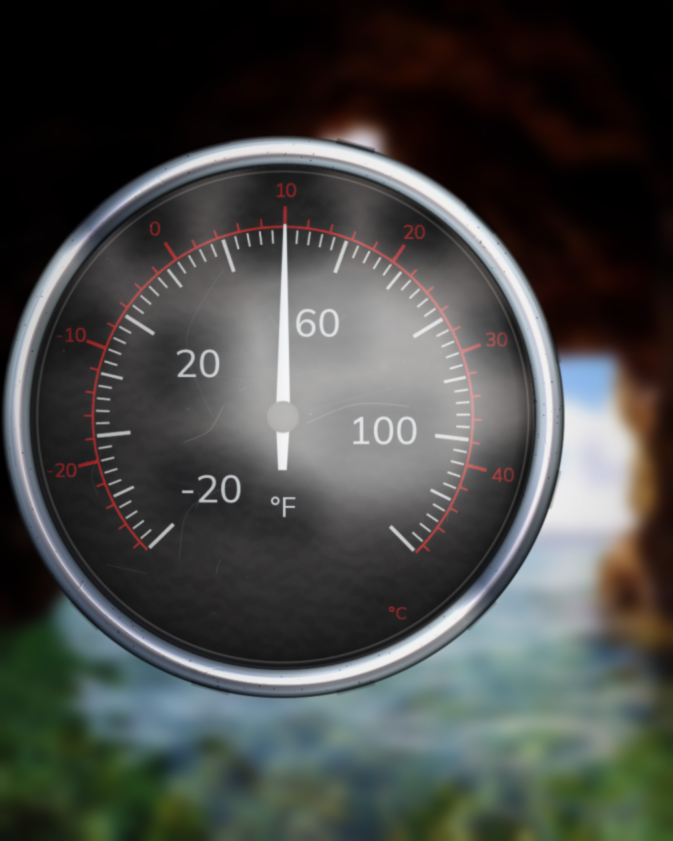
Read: 50°F
